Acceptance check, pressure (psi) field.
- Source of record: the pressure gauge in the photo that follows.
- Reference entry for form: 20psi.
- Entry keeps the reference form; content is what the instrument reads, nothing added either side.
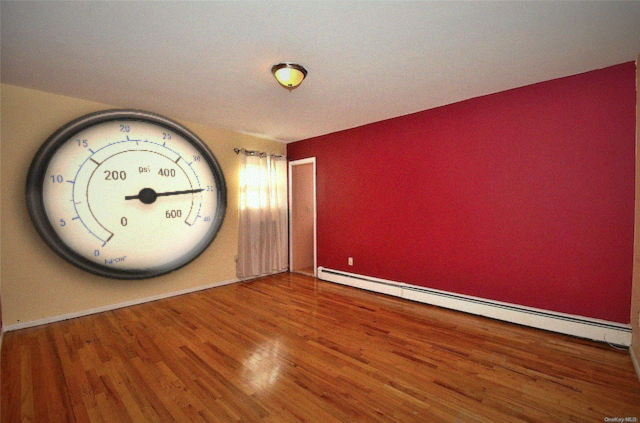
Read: 500psi
